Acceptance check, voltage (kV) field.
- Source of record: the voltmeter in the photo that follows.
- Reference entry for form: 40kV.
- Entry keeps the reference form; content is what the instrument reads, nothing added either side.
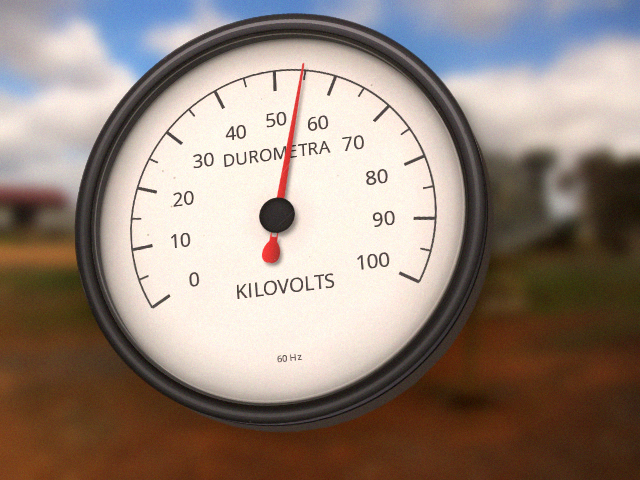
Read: 55kV
